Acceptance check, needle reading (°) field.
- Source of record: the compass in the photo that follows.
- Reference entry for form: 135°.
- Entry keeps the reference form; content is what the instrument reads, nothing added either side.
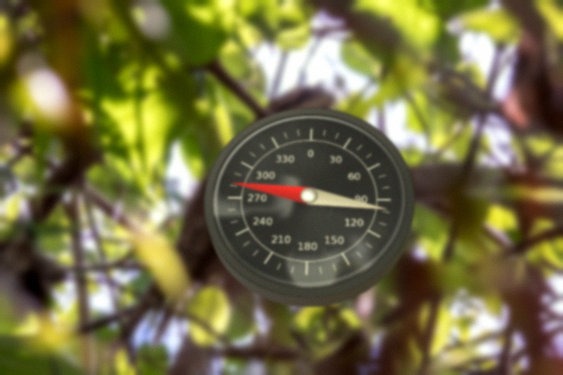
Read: 280°
